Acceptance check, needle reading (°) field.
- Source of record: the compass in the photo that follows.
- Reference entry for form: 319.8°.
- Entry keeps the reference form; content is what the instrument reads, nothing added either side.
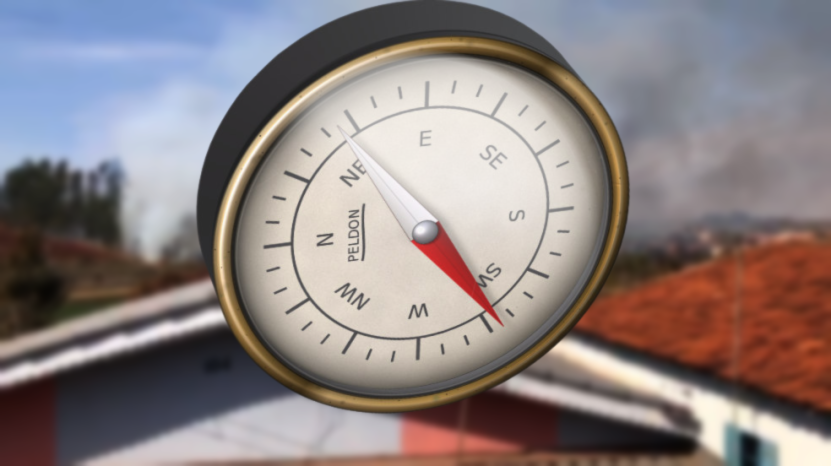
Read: 235°
